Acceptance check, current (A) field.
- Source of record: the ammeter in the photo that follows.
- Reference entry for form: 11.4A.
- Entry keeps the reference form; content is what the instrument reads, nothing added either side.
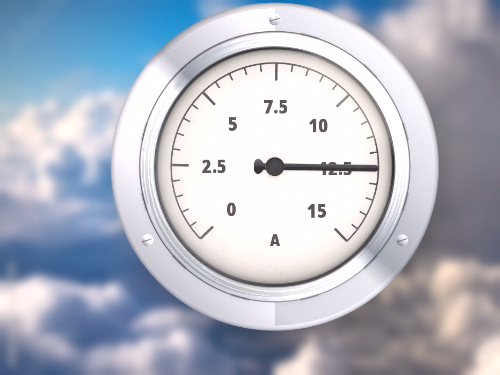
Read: 12.5A
